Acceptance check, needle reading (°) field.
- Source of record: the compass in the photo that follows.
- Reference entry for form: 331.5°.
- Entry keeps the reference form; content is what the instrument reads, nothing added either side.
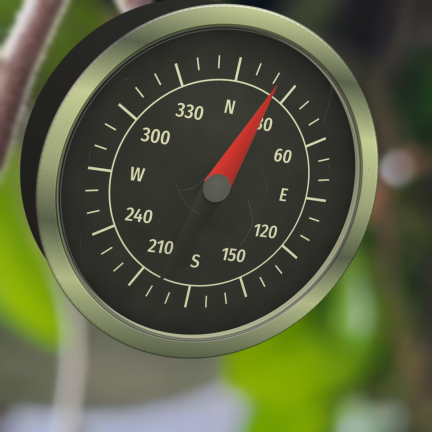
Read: 20°
